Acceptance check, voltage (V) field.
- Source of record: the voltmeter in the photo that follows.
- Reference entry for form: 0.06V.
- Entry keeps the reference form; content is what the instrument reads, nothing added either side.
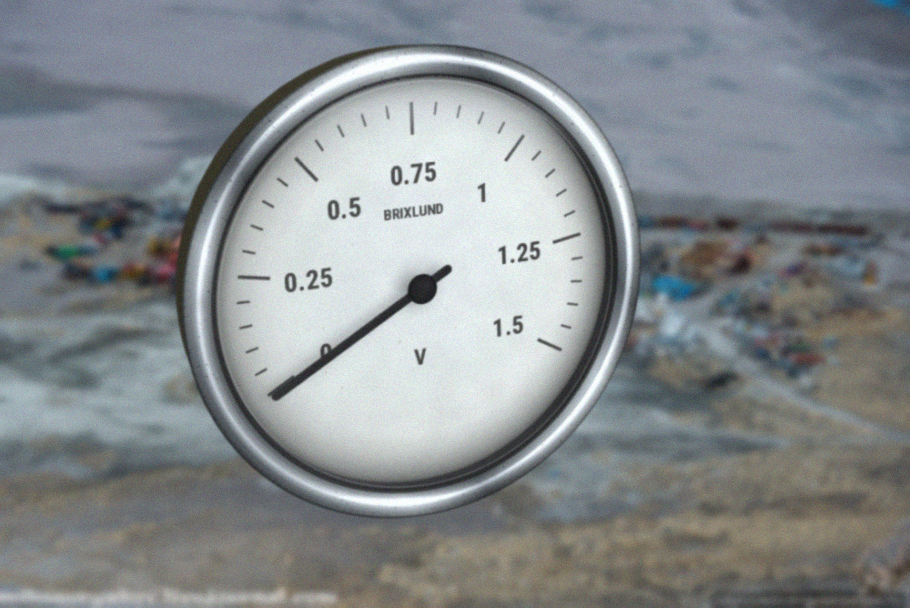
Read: 0V
